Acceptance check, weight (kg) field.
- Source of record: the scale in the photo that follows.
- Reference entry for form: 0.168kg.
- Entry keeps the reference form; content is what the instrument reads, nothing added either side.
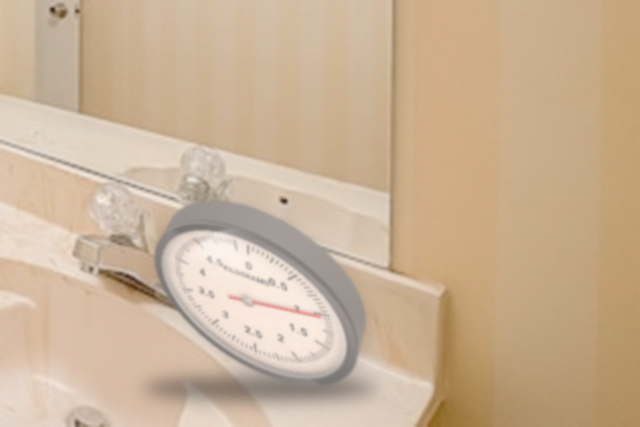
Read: 1kg
